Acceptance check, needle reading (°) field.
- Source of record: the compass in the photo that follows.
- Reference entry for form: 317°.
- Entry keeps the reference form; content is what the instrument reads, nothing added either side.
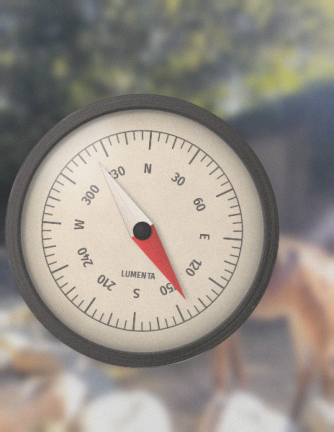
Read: 142.5°
